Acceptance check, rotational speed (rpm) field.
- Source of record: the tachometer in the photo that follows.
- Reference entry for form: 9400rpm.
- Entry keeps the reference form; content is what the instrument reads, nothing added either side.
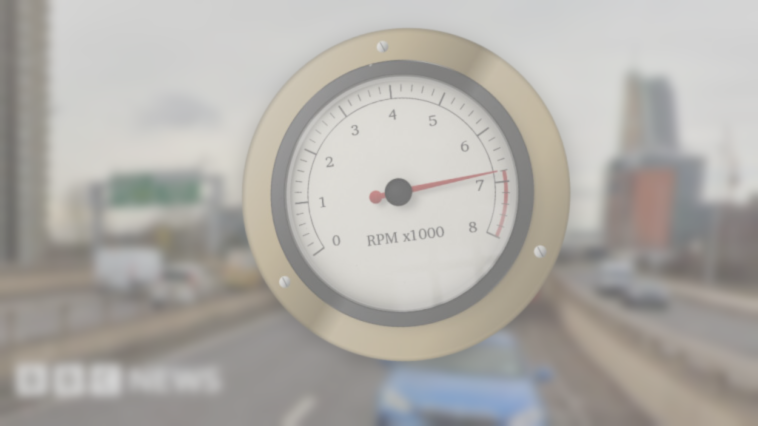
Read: 6800rpm
